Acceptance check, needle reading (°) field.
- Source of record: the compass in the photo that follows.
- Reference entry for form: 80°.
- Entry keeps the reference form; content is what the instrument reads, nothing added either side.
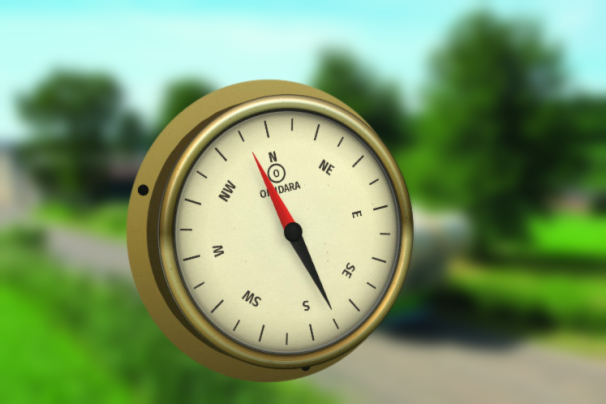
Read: 345°
